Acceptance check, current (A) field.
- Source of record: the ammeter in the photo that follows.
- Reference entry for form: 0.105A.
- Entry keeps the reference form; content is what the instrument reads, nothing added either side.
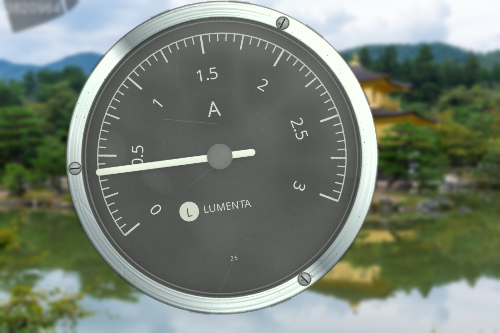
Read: 0.4A
